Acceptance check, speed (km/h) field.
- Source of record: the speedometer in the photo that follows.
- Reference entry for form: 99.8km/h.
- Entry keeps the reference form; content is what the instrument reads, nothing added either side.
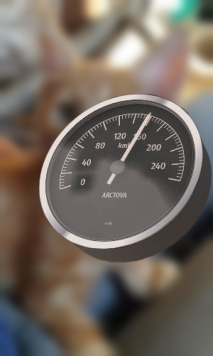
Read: 160km/h
